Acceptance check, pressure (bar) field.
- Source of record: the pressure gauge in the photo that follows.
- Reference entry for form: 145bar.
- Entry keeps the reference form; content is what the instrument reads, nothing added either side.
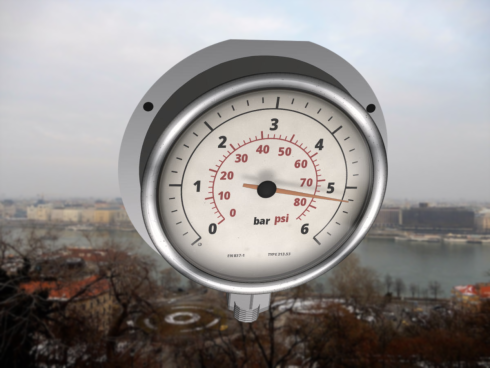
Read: 5.2bar
